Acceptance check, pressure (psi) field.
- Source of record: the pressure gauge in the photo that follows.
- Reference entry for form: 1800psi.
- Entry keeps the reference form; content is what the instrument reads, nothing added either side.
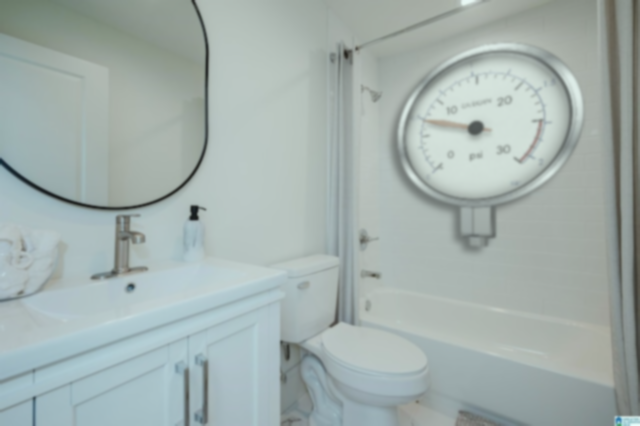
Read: 7psi
